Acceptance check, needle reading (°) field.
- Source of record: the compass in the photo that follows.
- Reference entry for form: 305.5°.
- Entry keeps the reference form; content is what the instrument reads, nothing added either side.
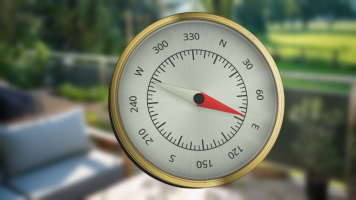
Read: 85°
